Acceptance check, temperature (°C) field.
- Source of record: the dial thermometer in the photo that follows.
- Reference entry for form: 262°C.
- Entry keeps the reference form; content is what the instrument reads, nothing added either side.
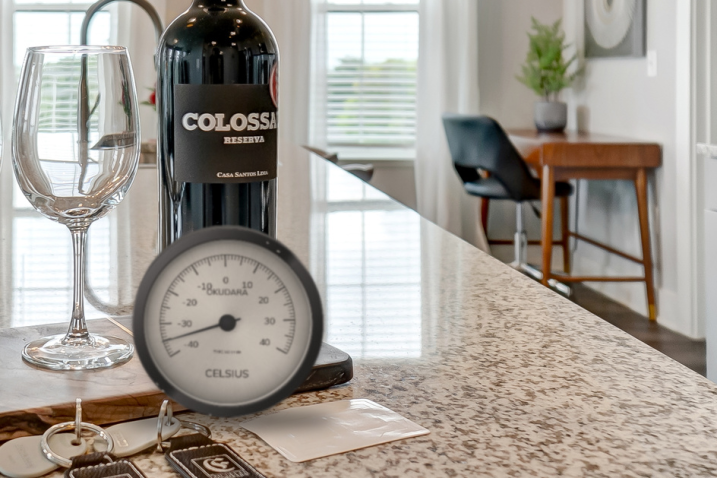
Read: -35°C
